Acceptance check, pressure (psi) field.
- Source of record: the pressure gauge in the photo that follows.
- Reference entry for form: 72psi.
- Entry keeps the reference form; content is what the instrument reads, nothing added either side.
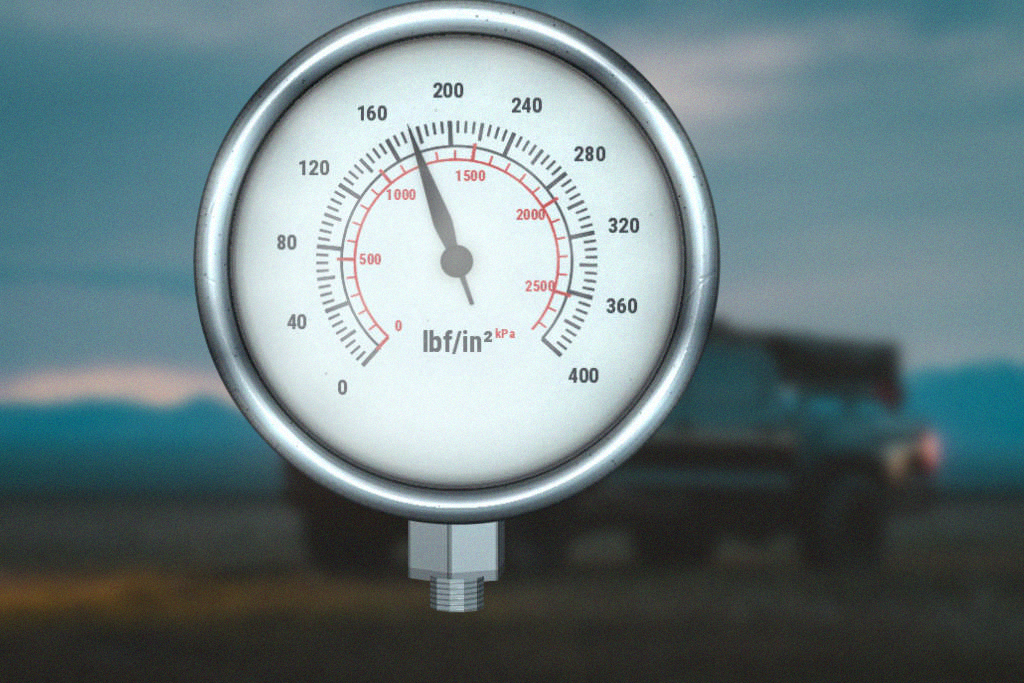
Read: 175psi
